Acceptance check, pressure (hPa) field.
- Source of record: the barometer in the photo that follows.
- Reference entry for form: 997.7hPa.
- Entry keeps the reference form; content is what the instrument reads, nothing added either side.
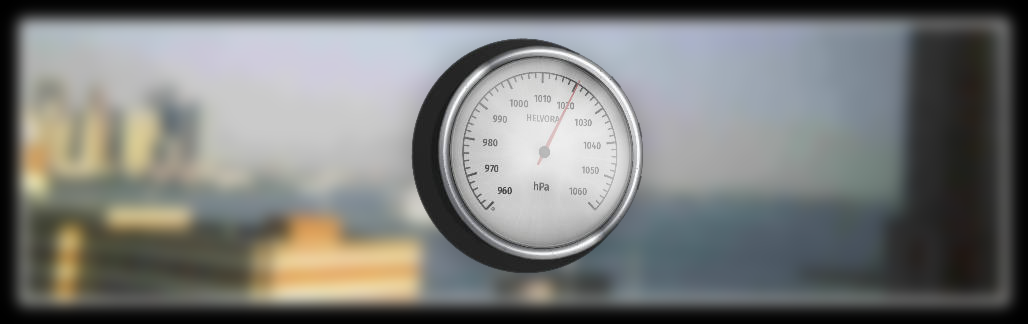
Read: 1020hPa
